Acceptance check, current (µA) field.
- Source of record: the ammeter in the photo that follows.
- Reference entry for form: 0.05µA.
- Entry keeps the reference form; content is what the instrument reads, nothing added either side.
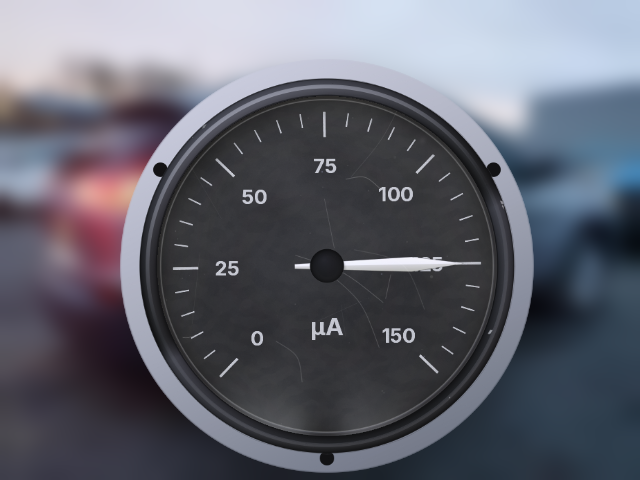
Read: 125µA
